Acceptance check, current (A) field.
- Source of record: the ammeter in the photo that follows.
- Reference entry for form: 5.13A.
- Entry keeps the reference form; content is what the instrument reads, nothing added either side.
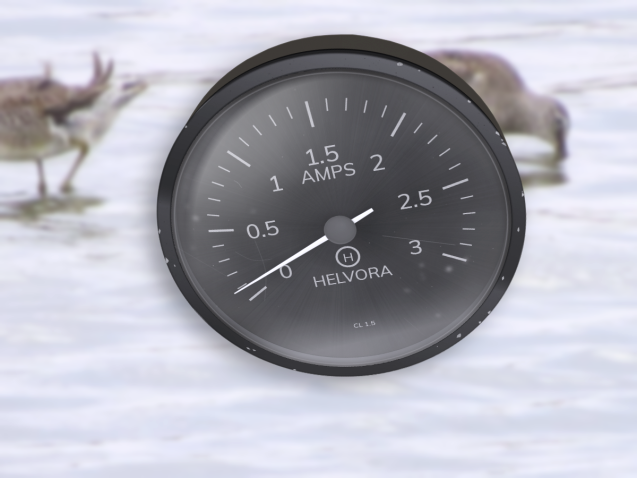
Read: 0.1A
